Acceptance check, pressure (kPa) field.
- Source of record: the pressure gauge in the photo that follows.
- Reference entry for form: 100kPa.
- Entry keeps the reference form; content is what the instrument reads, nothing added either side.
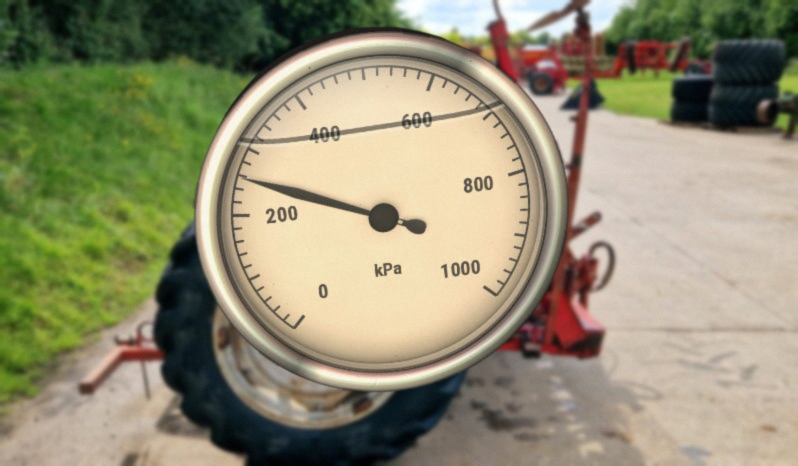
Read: 260kPa
